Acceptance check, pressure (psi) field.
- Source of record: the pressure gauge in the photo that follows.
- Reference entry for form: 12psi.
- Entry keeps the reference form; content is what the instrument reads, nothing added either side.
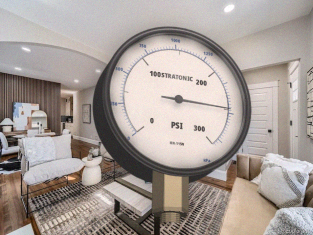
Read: 250psi
